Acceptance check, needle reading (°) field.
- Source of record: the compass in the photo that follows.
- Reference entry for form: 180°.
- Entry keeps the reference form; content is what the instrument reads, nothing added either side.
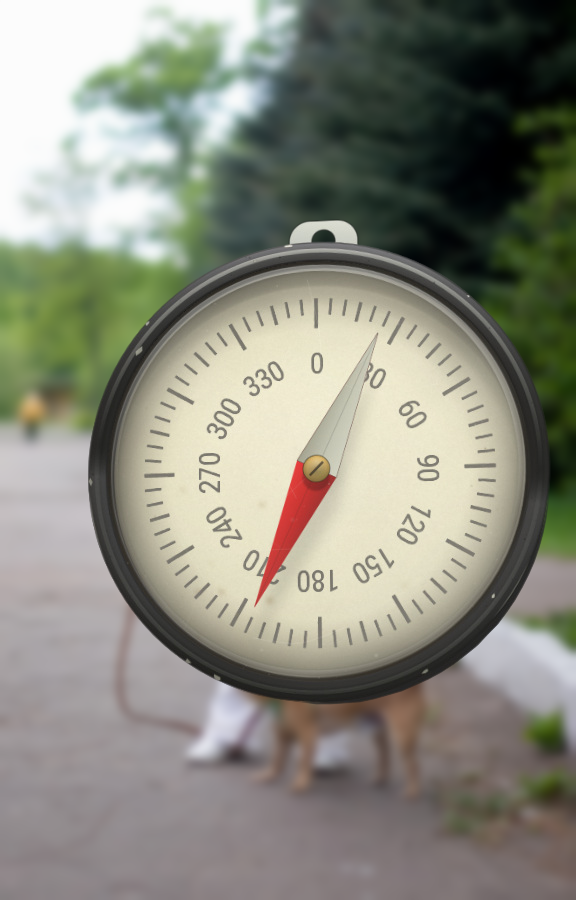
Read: 205°
